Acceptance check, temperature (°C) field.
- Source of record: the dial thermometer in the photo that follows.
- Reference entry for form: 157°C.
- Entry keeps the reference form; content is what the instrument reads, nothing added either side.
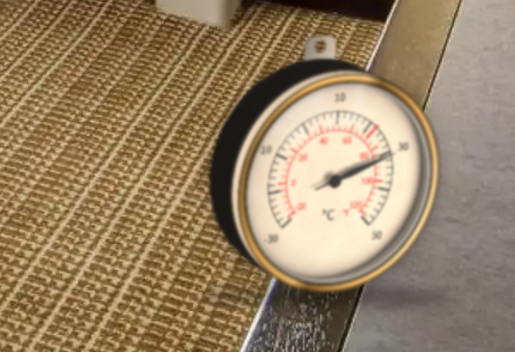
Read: 30°C
